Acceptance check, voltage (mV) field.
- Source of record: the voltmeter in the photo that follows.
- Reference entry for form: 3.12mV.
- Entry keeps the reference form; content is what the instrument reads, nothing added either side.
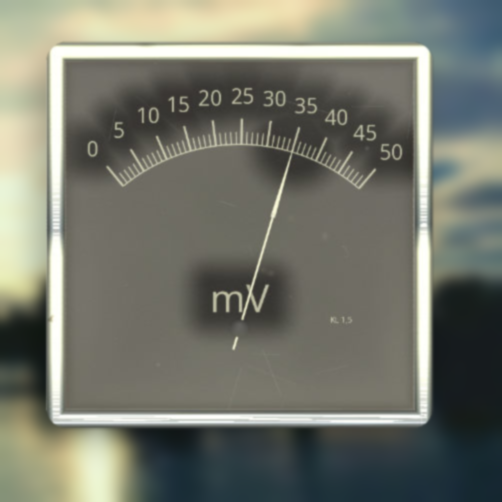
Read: 35mV
